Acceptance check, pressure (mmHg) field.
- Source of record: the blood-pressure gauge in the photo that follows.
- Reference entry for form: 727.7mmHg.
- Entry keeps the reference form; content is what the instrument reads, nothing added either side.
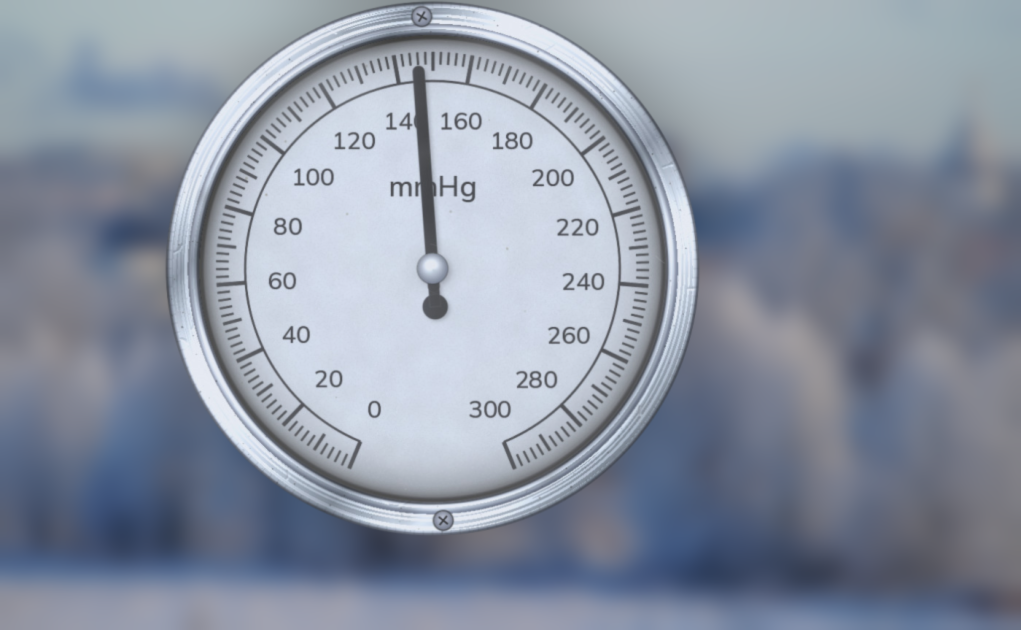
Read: 146mmHg
